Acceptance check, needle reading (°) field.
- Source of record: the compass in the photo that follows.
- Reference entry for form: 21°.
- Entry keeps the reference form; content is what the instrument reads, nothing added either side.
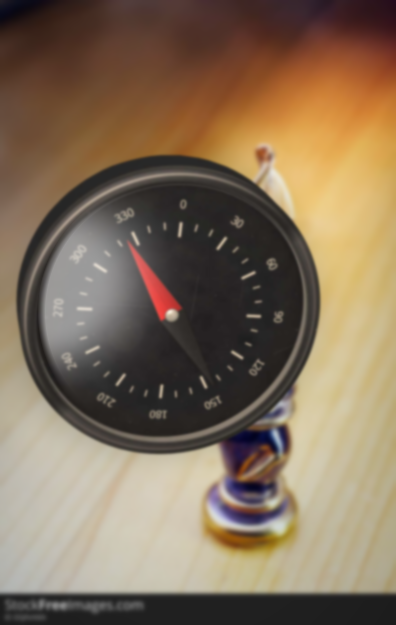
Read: 325°
